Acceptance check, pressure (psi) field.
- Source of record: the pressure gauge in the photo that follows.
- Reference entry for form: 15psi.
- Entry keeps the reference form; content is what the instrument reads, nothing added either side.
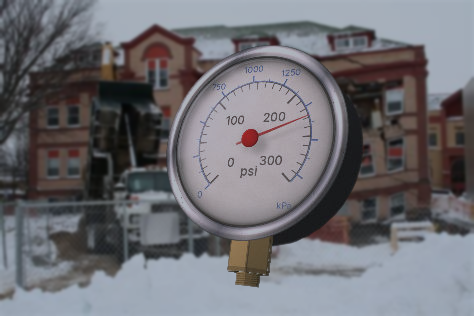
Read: 230psi
